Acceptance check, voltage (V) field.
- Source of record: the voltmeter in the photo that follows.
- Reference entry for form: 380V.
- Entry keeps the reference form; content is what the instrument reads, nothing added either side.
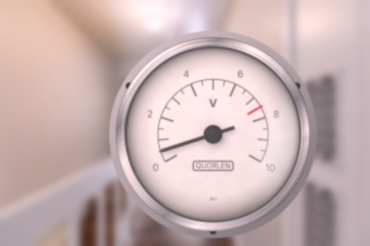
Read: 0.5V
